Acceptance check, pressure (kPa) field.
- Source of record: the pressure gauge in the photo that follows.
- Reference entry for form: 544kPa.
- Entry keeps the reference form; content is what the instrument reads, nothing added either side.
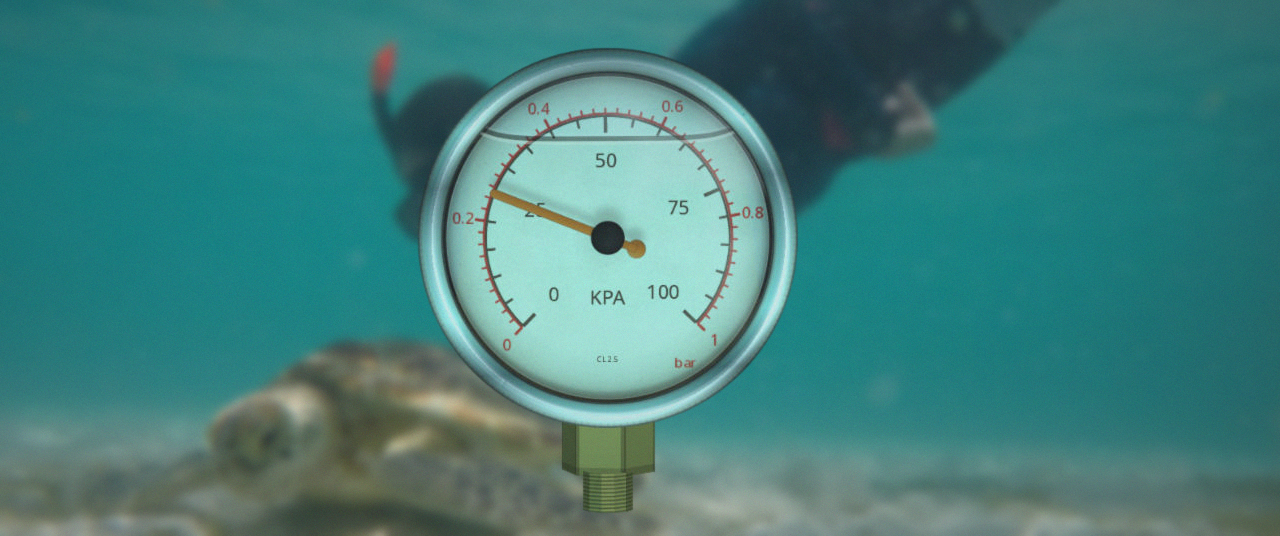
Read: 25kPa
